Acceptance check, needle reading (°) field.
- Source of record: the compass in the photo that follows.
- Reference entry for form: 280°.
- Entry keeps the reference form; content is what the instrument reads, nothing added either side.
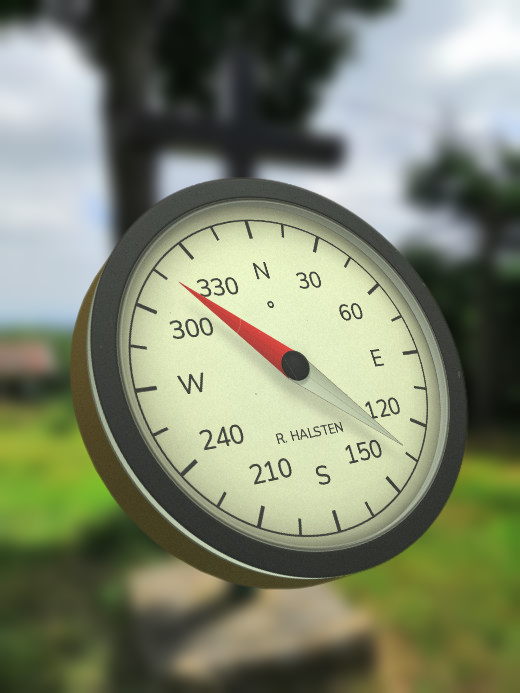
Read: 315°
